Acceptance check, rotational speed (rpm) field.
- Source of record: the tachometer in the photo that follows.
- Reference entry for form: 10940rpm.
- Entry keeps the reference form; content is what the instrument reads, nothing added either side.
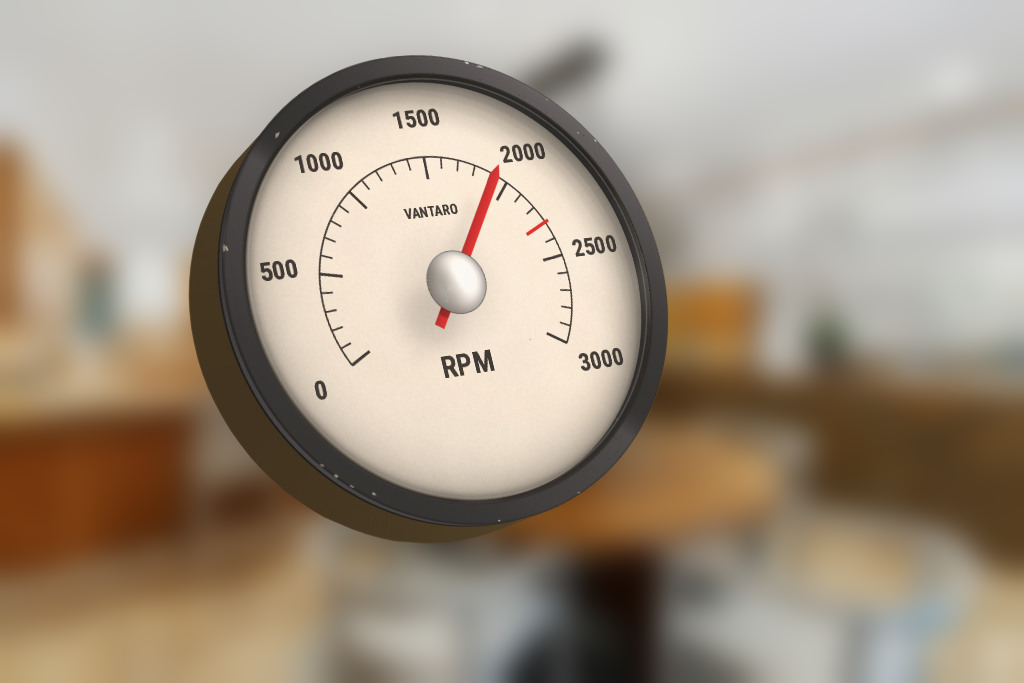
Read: 1900rpm
